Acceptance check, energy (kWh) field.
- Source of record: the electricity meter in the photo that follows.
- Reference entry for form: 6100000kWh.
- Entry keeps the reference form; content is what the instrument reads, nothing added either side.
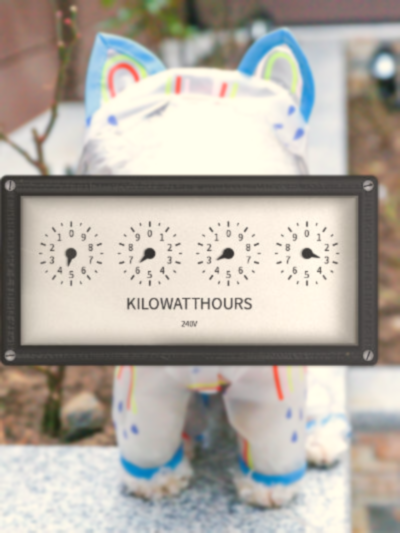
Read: 4633kWh
